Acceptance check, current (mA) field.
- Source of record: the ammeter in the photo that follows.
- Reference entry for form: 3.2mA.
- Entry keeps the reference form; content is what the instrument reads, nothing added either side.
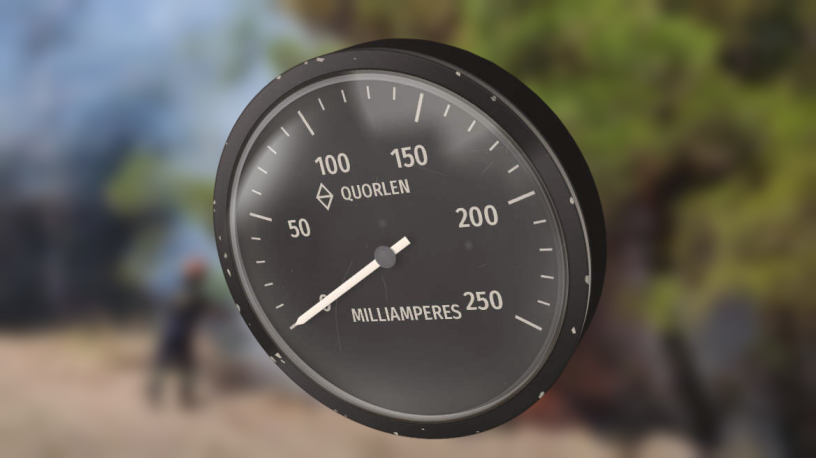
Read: 0mA
